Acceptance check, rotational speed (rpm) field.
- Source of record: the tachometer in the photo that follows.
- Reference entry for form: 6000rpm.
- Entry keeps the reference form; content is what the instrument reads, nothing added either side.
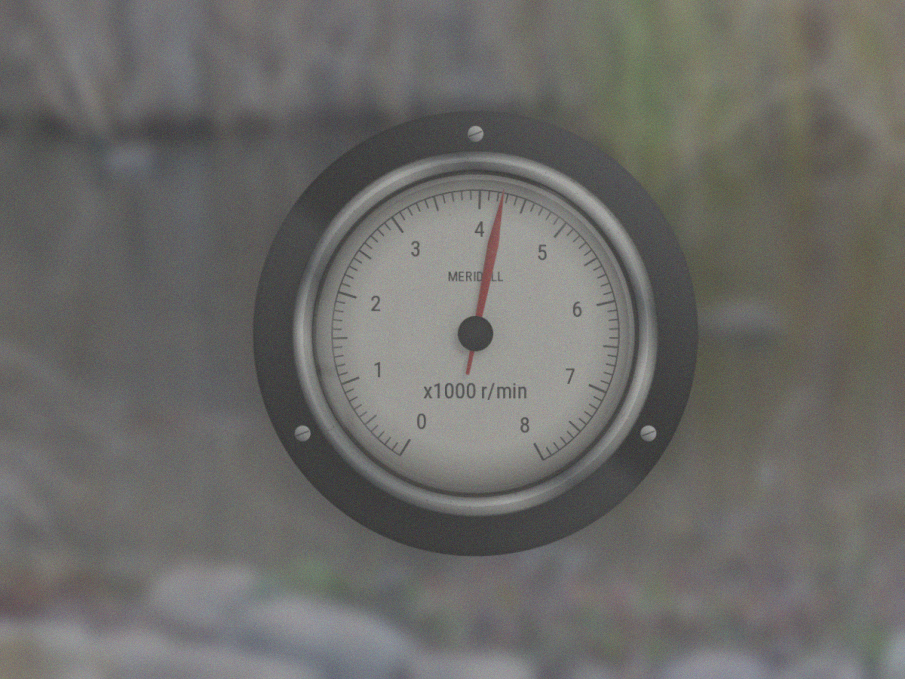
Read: 4250rpm
